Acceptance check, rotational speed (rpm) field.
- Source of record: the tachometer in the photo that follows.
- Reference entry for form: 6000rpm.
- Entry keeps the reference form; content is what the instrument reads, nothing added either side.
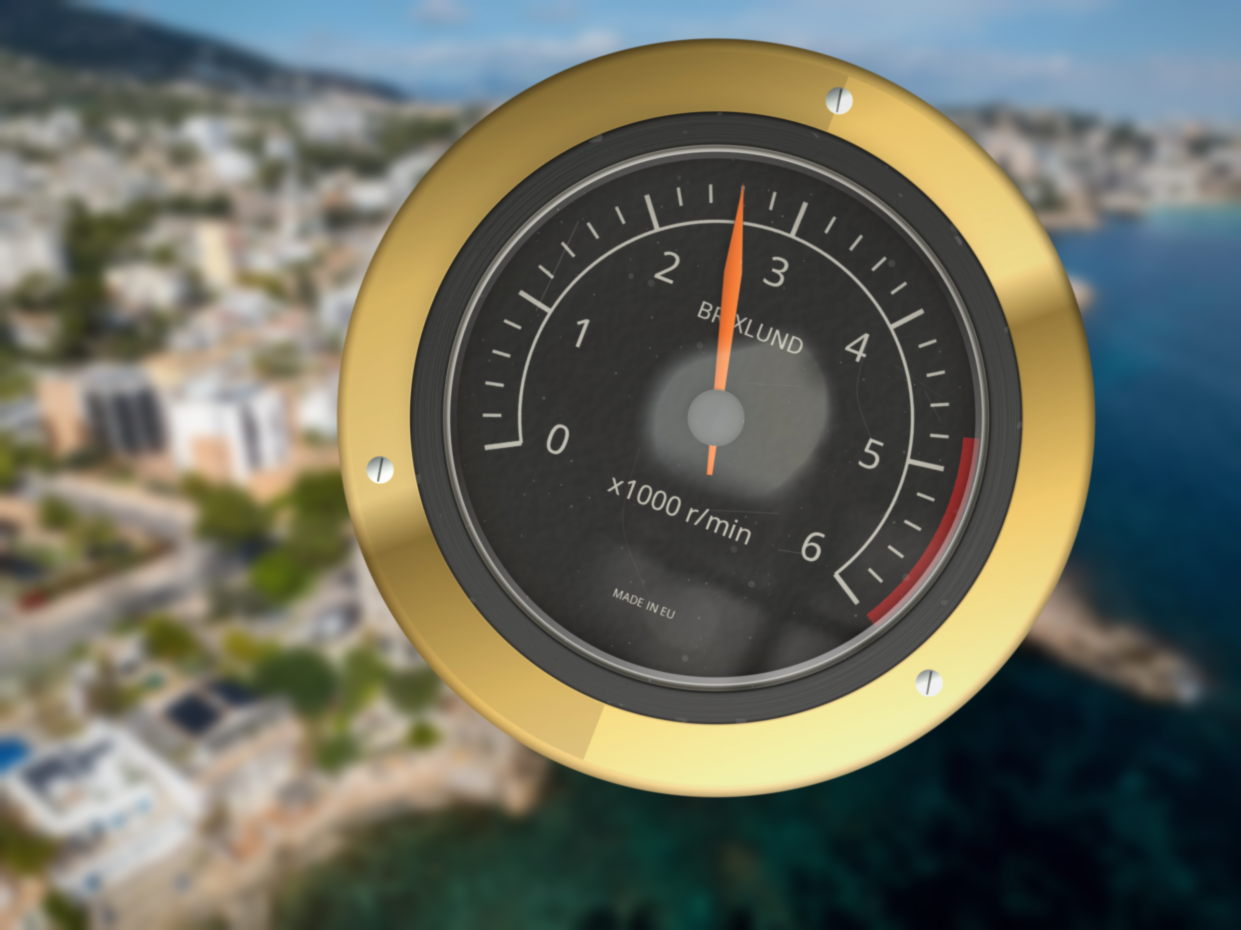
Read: 2600rpm
